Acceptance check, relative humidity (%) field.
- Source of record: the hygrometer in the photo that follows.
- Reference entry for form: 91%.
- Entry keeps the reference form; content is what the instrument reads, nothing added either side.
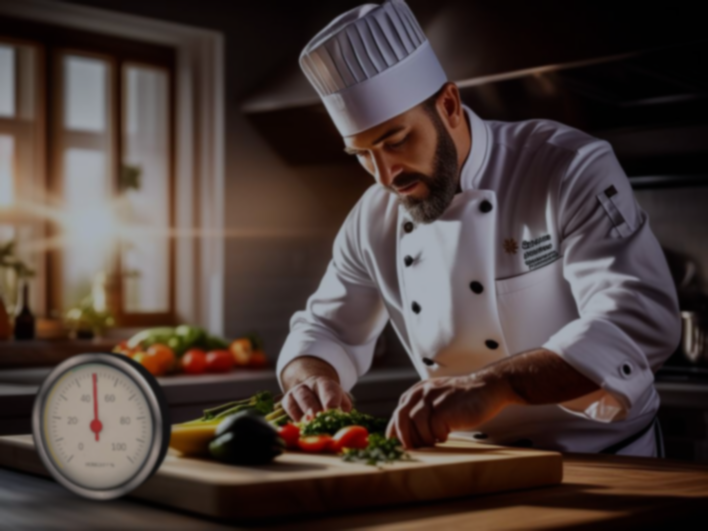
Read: 50%
